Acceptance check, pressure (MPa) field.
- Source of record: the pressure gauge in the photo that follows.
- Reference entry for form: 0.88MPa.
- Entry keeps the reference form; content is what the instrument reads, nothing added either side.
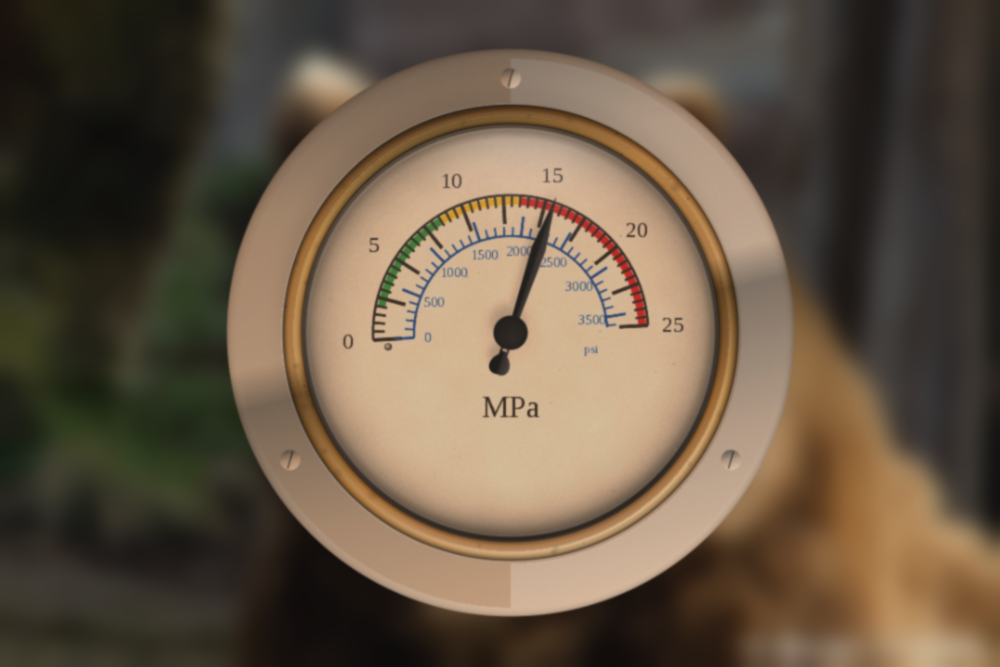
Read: 15.5MPa
